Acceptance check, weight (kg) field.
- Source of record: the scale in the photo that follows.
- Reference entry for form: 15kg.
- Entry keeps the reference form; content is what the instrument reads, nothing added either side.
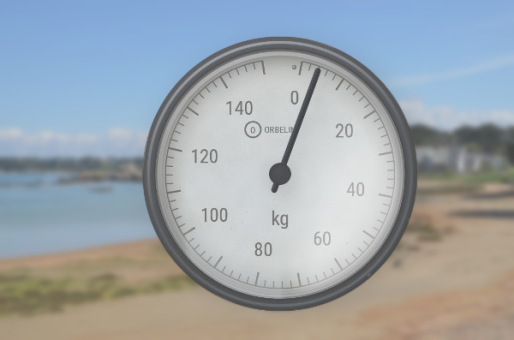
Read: 4kg
